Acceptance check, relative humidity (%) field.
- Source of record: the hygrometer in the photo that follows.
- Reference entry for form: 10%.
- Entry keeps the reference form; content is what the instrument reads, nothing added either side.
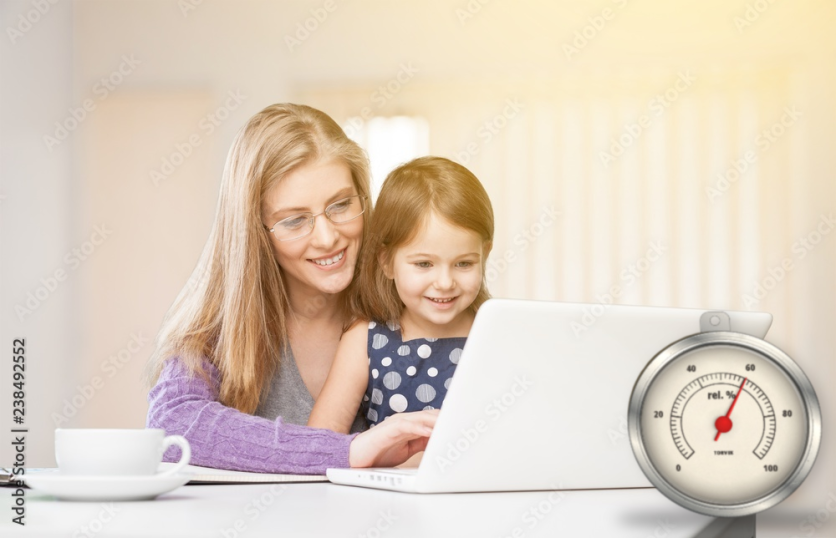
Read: 60%
